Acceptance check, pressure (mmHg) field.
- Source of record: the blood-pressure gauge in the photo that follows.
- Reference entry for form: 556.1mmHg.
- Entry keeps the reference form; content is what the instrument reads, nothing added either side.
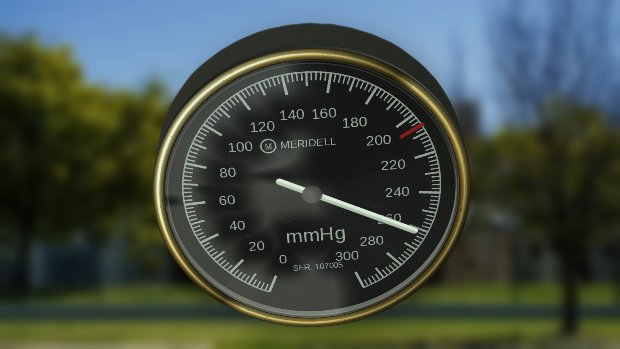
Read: 260mmHg
